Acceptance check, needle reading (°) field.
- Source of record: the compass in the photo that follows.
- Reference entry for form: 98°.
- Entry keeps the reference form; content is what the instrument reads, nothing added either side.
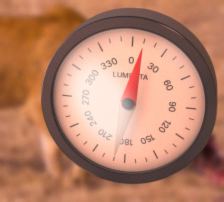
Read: 10°
